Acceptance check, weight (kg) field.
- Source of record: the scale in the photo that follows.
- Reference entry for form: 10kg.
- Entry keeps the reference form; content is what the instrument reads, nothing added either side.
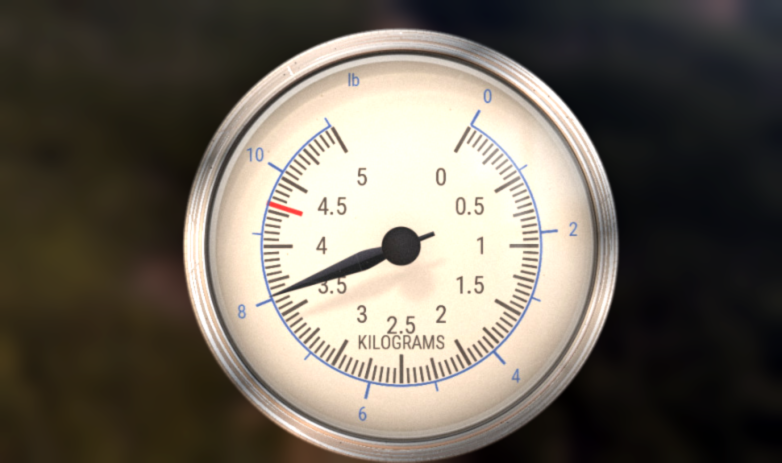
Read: 3.65kg
